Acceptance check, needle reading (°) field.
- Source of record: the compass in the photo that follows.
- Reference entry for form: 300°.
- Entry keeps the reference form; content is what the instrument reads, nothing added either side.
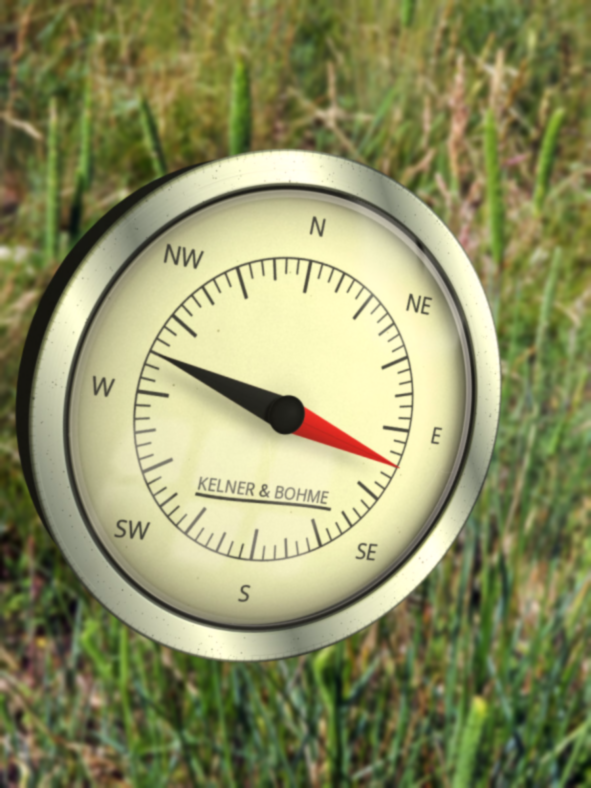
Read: 105°
